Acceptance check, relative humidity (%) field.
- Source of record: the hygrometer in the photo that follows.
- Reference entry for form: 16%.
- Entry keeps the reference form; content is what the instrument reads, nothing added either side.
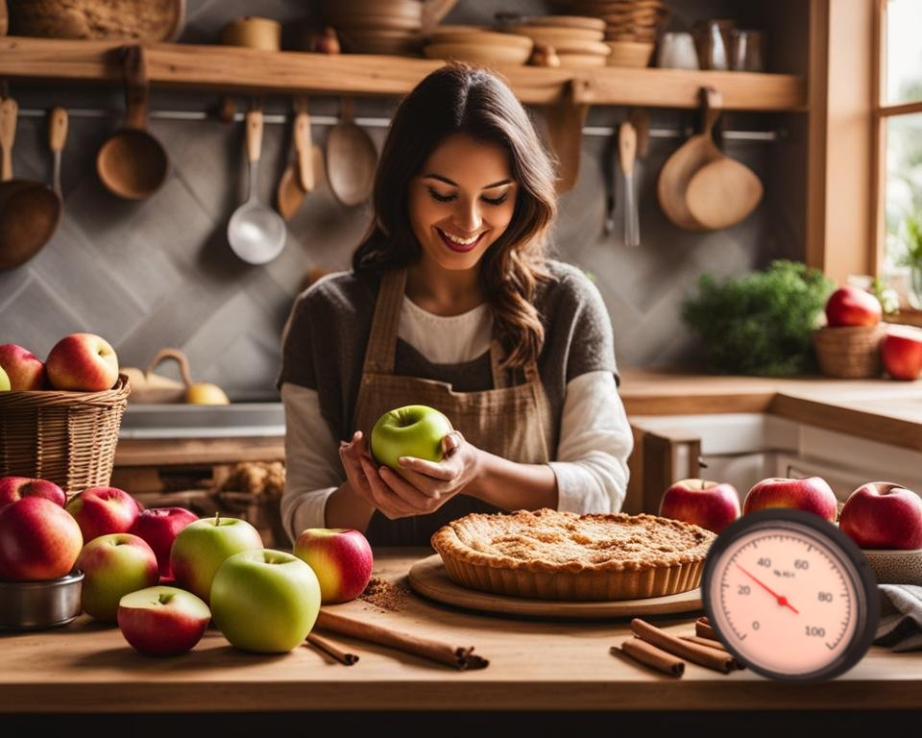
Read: 30%
